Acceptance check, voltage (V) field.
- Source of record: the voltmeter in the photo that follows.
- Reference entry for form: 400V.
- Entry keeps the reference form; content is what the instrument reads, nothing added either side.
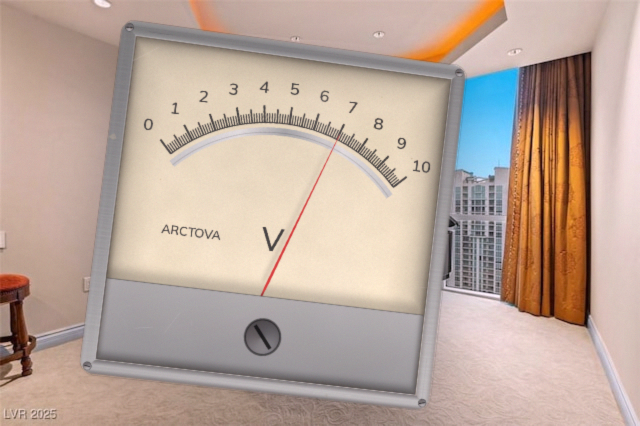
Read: 7V
